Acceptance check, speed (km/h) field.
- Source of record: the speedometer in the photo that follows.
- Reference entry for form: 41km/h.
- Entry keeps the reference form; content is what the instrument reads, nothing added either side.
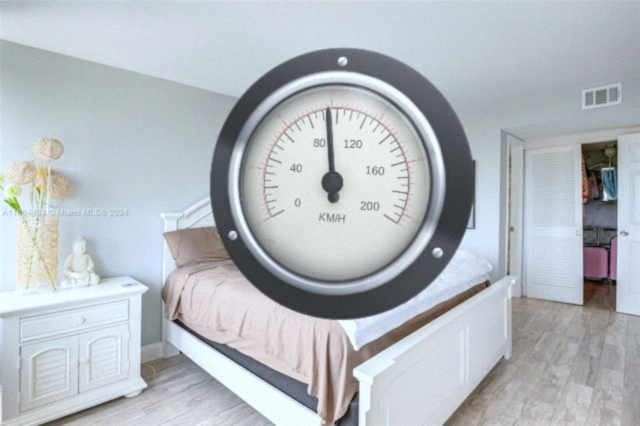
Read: 95km/h
